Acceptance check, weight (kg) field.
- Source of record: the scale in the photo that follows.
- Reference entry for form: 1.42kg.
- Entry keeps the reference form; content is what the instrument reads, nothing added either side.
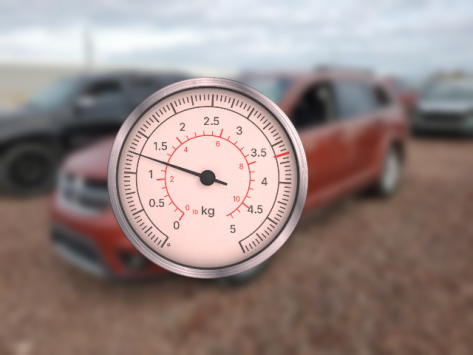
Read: 1.25kg
